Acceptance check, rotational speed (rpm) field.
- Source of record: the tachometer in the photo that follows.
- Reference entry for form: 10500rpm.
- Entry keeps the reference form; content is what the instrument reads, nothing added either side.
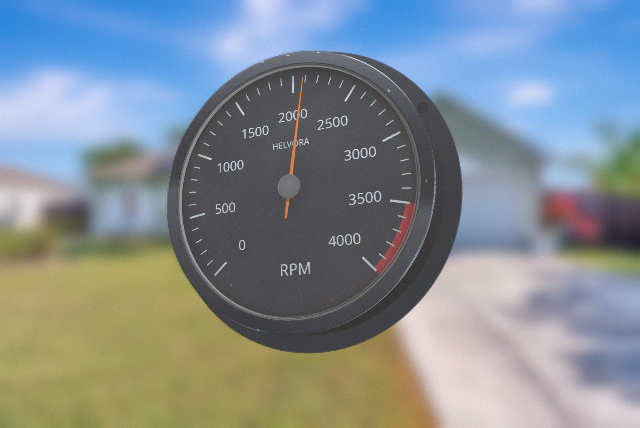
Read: 2100rpm
